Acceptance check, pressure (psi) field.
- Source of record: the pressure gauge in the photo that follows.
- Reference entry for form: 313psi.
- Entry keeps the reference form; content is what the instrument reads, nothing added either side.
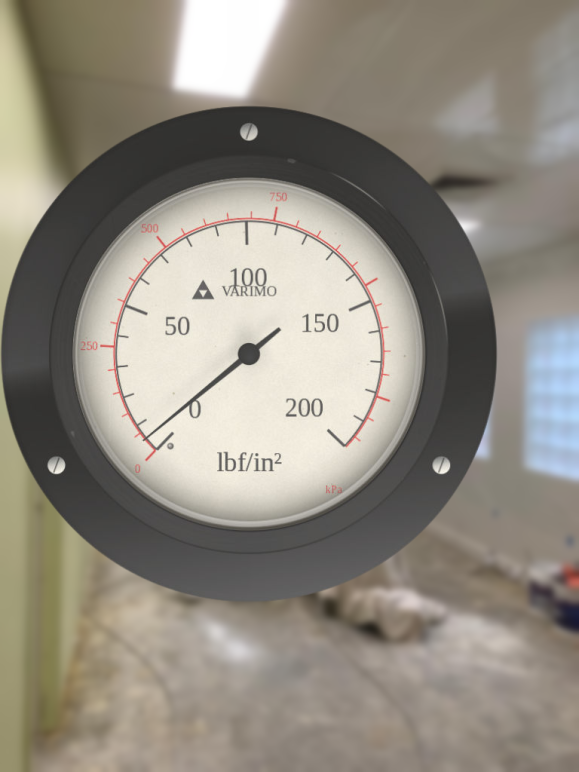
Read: 5psi
